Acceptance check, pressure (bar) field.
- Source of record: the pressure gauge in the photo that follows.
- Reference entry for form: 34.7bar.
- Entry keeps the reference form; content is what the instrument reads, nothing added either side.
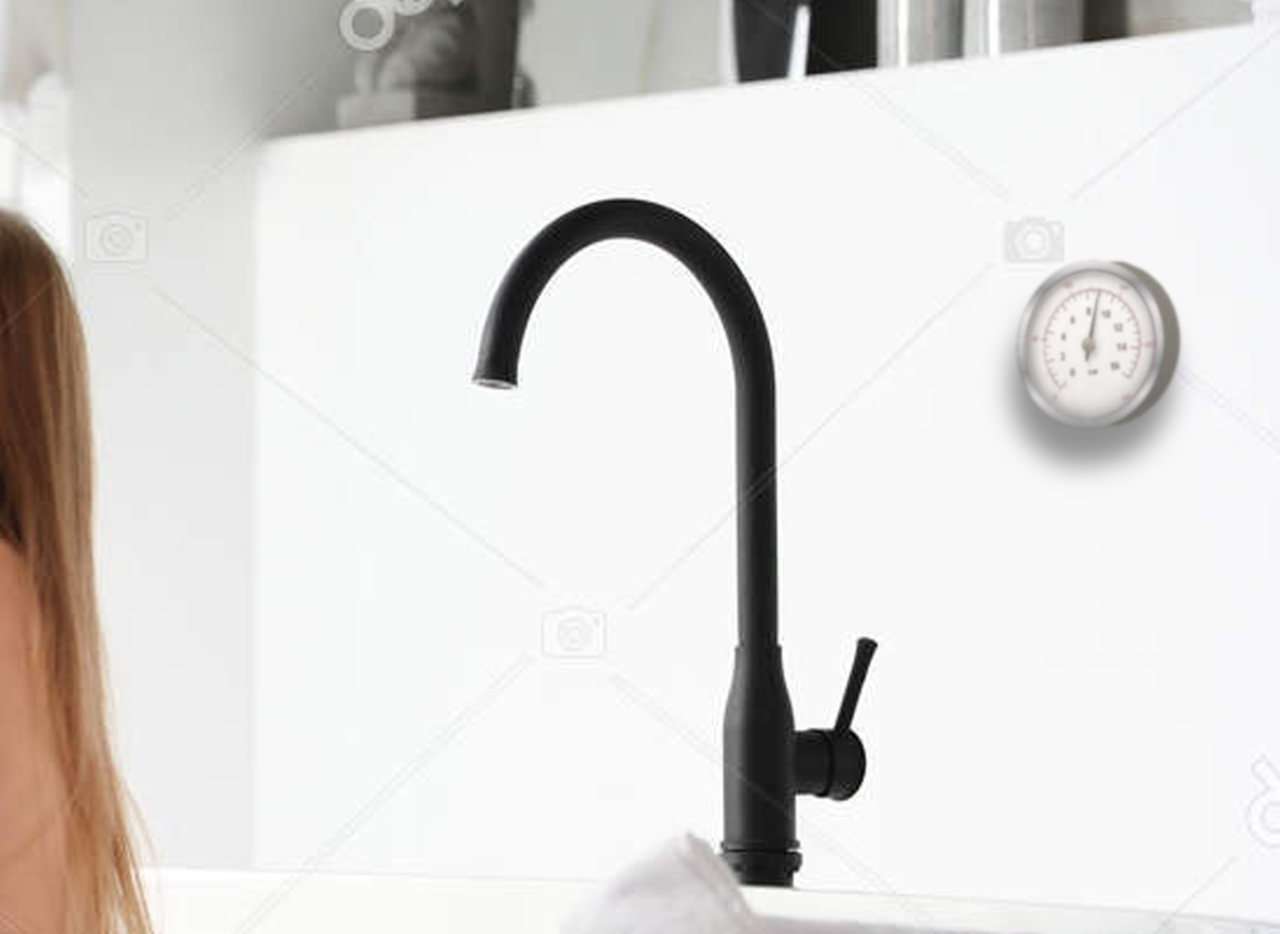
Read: 9bar
